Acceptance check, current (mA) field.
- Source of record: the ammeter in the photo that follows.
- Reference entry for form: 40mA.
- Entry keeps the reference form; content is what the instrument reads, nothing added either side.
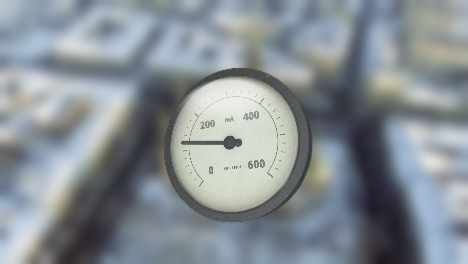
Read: 120mA
